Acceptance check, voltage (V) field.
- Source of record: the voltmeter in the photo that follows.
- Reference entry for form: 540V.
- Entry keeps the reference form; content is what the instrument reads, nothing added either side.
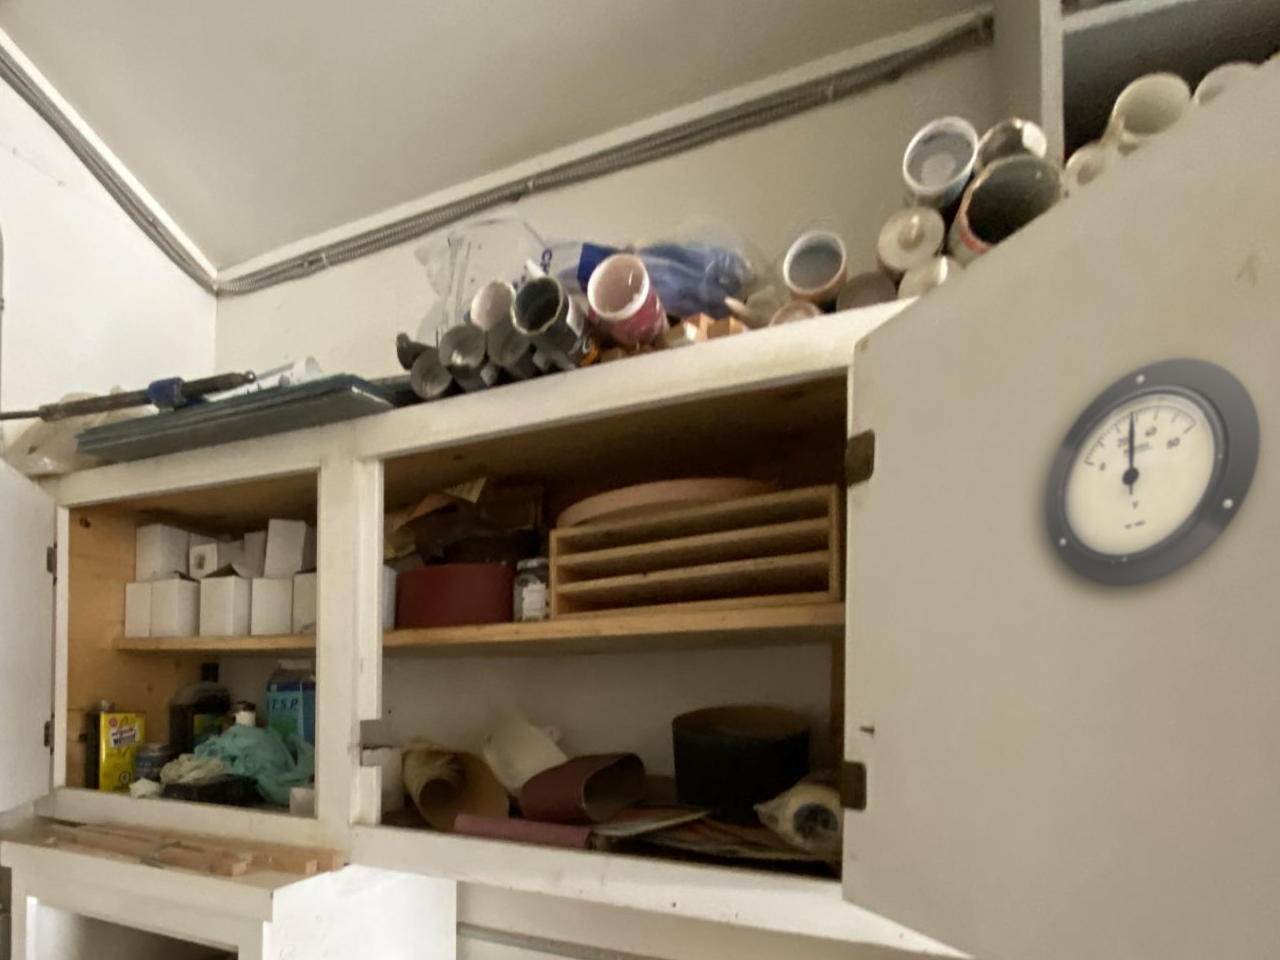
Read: 30V
